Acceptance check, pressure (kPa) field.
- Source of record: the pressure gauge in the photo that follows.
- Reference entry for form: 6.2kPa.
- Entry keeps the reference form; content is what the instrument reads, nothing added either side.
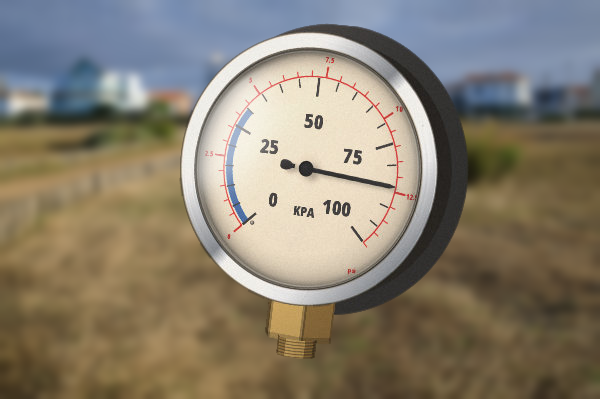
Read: 85kPa
